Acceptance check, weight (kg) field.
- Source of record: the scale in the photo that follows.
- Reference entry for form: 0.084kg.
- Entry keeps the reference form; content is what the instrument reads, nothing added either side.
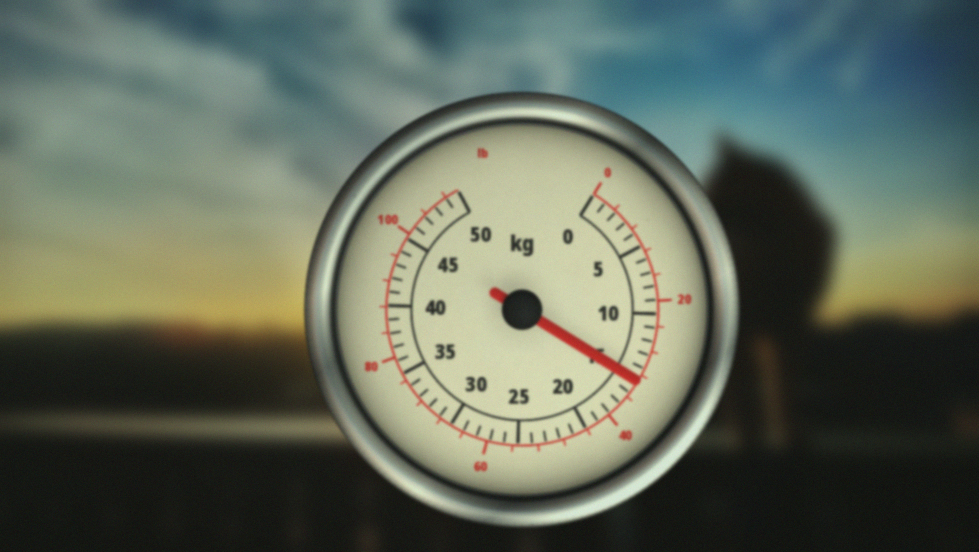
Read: 15kg
